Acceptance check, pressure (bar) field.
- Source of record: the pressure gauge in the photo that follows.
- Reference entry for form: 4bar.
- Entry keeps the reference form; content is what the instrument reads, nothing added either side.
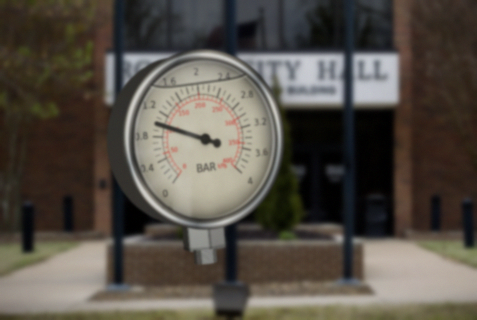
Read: 1bar
